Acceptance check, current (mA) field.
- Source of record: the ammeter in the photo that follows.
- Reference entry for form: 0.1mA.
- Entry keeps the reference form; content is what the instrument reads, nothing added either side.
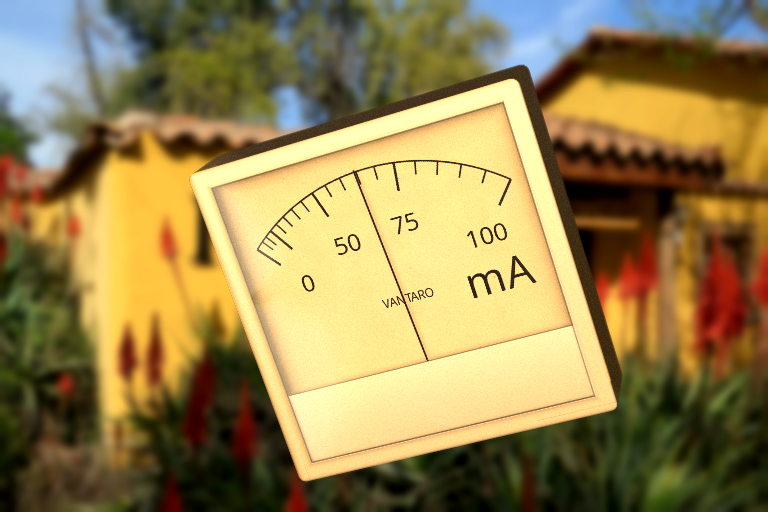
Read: 65mA
